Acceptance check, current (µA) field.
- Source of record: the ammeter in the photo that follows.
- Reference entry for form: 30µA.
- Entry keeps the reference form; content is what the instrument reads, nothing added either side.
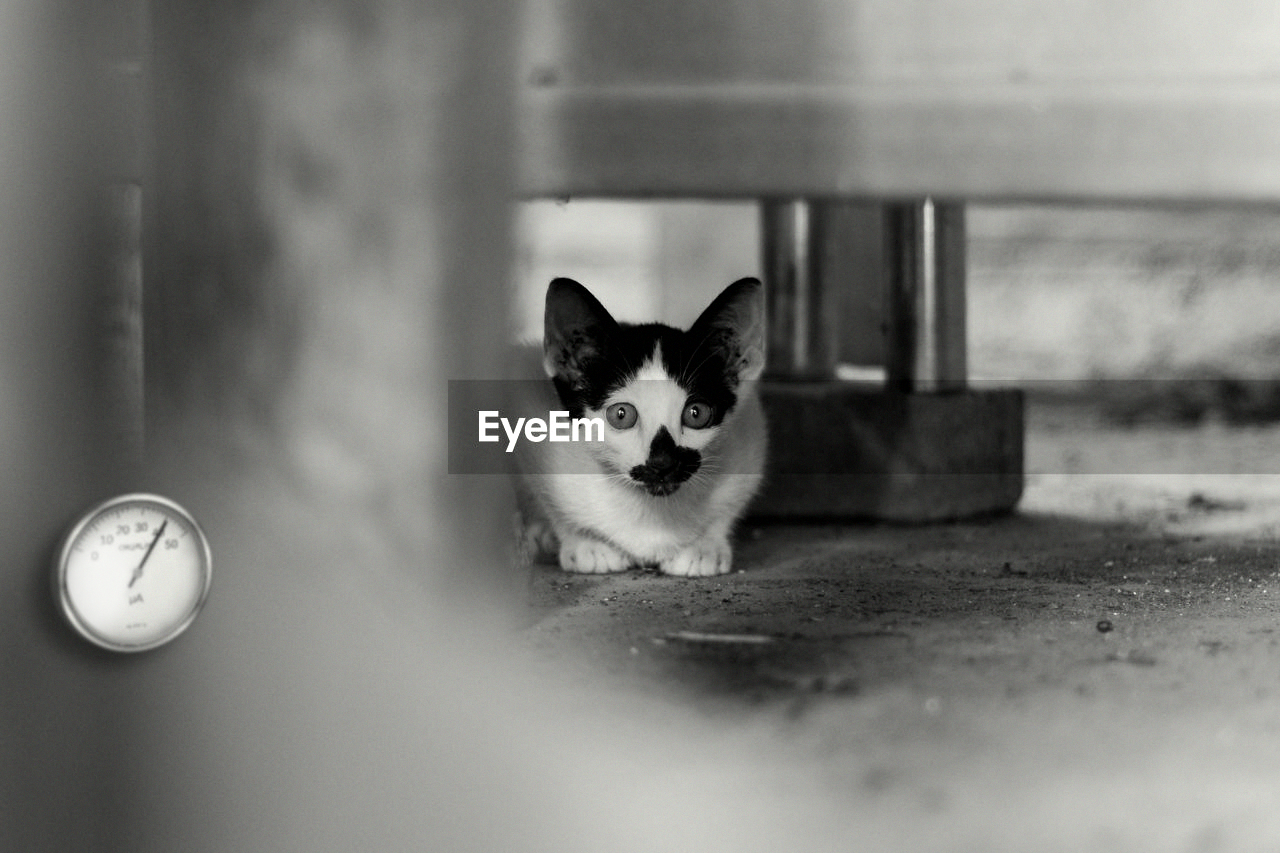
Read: 40µA
